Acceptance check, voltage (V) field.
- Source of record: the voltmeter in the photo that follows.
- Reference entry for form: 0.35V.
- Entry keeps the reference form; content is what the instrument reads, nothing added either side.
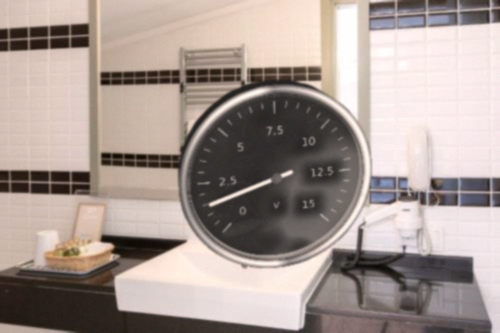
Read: 1.5V
